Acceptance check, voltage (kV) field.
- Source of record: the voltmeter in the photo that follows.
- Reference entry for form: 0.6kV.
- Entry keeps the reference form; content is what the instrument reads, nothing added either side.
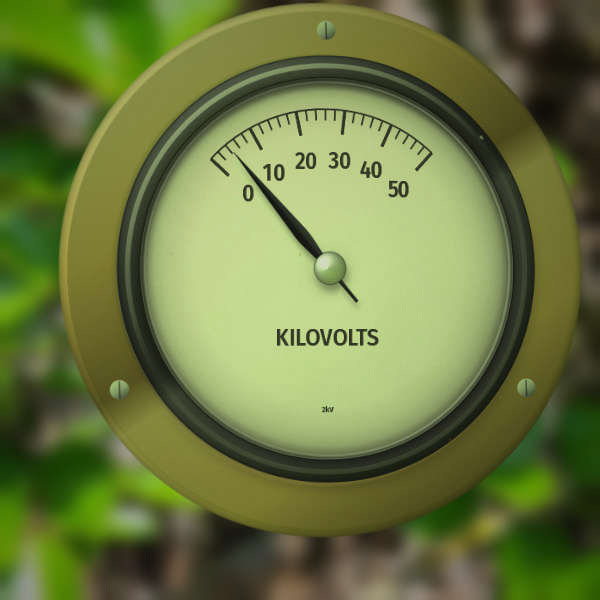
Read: 4kV
